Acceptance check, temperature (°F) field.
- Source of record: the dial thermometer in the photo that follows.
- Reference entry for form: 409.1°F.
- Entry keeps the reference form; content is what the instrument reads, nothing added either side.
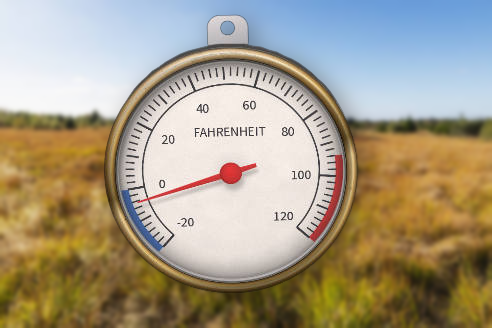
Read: -4°F
